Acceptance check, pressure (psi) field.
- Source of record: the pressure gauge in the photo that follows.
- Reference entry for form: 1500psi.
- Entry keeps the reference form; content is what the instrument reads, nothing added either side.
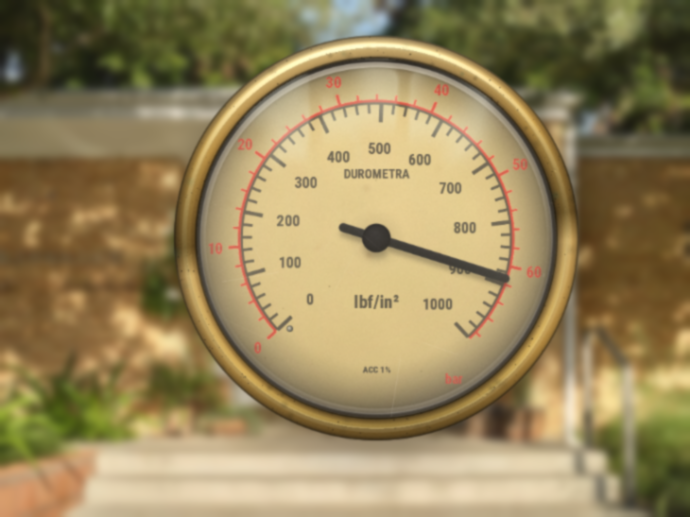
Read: 890psi
